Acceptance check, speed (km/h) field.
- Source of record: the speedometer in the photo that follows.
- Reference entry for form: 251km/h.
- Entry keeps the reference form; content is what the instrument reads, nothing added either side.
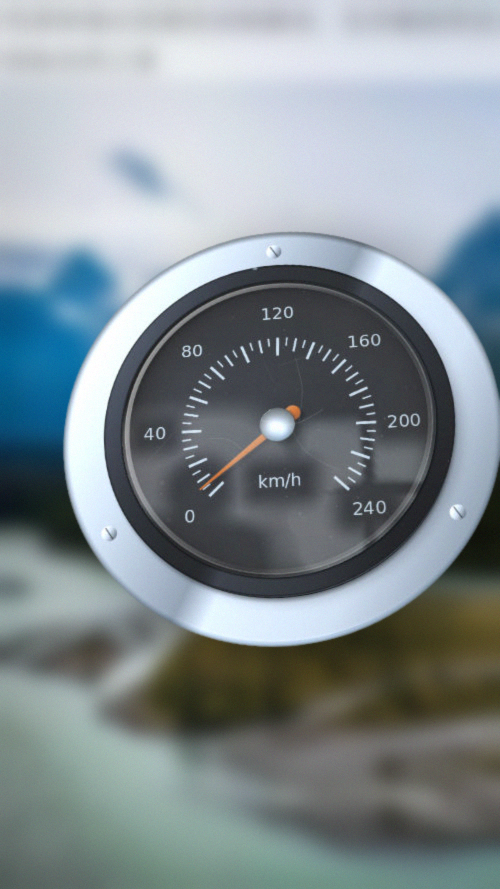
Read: 5km/h
